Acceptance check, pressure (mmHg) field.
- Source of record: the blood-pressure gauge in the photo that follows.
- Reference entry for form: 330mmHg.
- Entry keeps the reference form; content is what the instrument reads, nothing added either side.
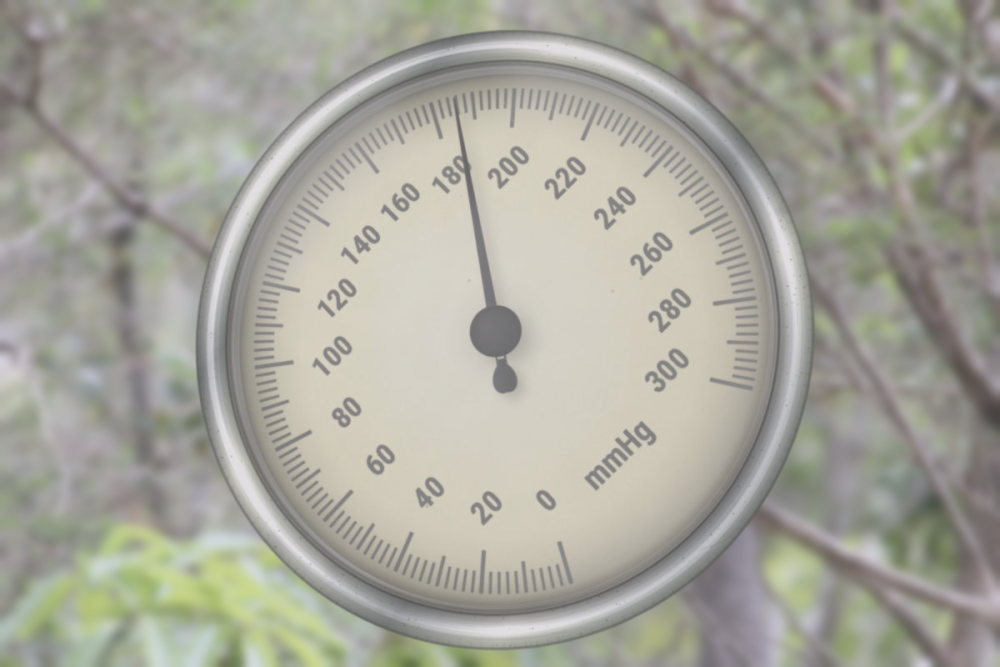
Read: 186mmHg
